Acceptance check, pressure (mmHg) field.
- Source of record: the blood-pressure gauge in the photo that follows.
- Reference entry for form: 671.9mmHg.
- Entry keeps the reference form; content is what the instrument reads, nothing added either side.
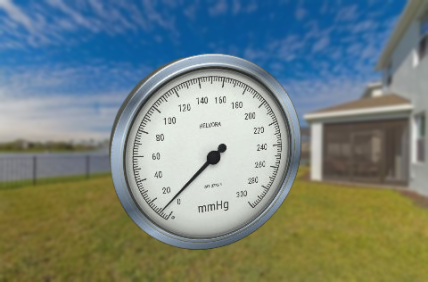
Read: 10mmHg
